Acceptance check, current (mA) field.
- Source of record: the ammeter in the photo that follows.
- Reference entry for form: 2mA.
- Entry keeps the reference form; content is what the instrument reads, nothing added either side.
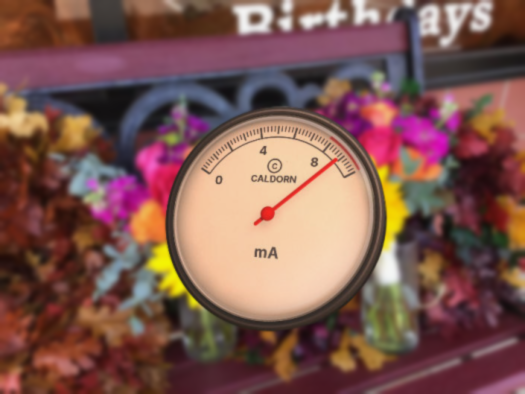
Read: 9mA
